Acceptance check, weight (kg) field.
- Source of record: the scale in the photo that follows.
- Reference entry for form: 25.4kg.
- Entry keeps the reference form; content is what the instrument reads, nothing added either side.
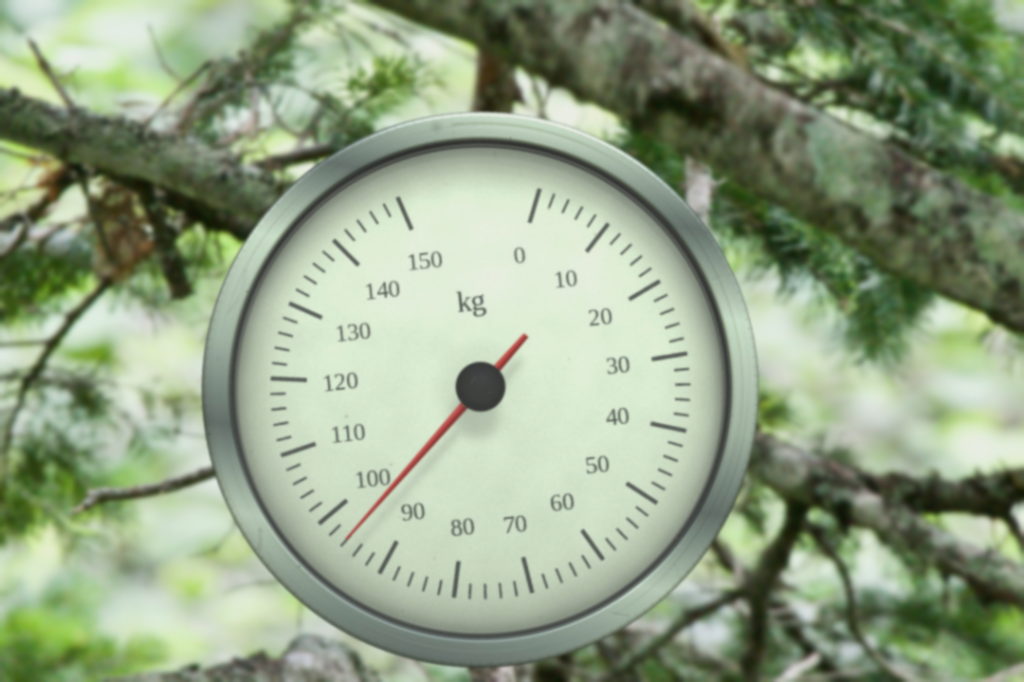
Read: 96kg
